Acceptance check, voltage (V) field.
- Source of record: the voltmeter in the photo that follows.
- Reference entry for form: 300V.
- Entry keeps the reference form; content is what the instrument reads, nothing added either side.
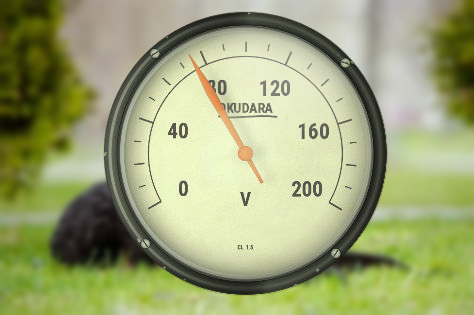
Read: 75V
